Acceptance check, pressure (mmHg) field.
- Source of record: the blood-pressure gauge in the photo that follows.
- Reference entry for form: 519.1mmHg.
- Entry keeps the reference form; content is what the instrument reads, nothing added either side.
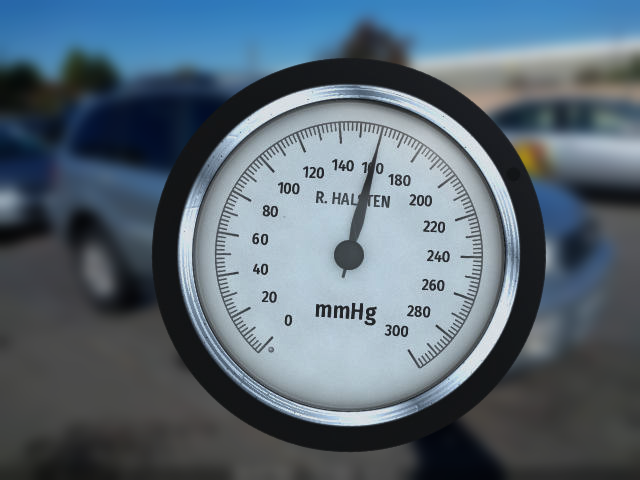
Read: 160mmHg
